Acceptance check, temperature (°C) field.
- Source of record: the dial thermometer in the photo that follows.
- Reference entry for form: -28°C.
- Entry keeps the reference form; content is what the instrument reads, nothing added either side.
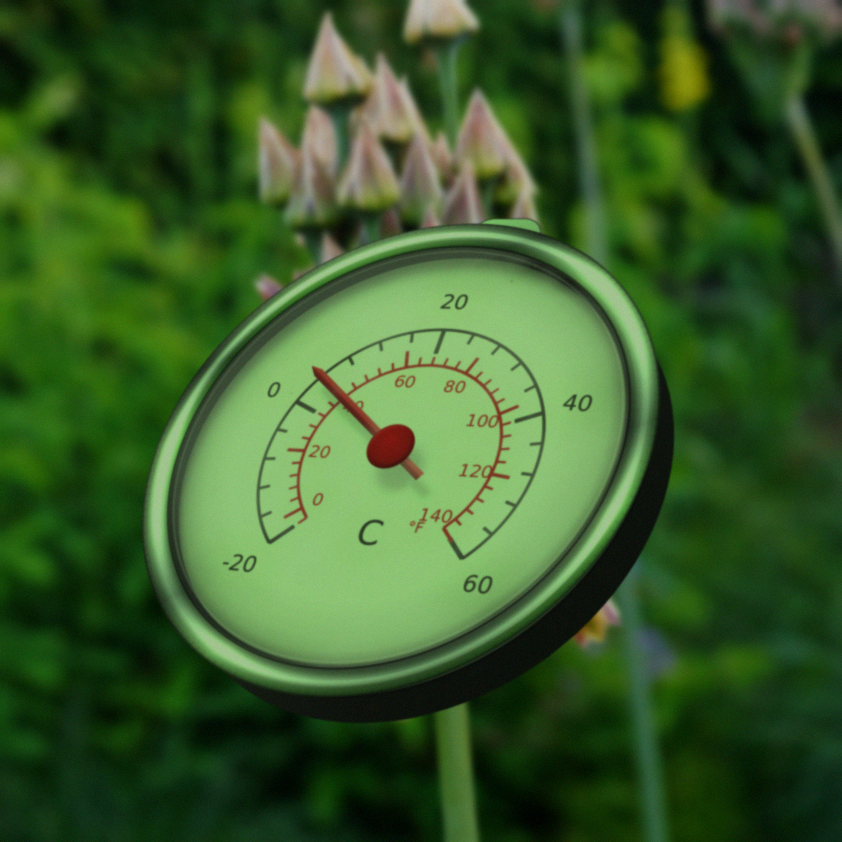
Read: 4°C
